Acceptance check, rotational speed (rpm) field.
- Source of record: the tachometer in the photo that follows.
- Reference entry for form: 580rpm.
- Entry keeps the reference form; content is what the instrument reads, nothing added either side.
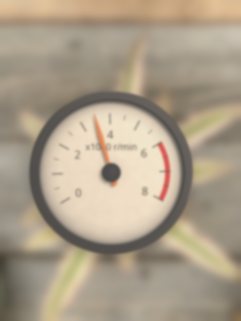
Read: 3500rpm
